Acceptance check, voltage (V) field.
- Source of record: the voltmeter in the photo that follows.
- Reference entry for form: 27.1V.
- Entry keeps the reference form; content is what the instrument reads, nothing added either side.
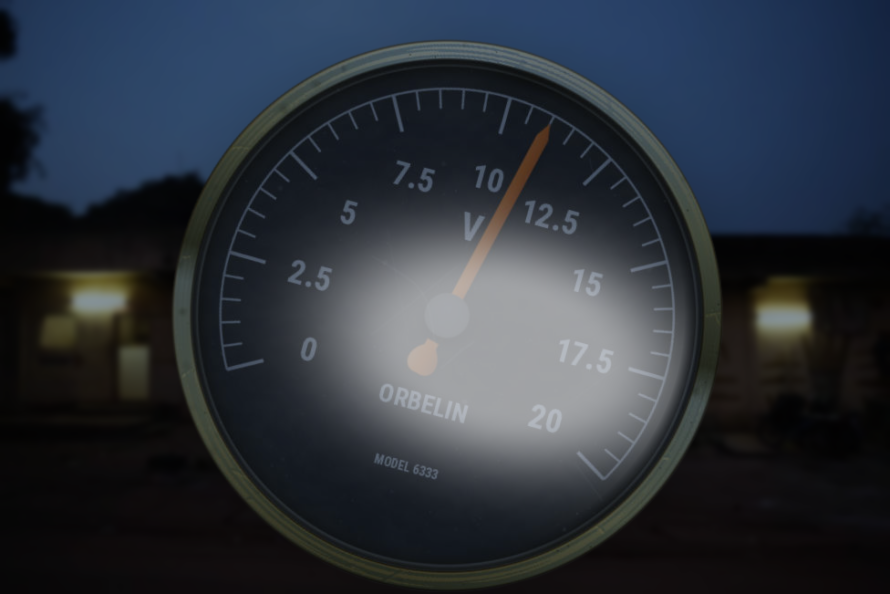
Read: 11V
